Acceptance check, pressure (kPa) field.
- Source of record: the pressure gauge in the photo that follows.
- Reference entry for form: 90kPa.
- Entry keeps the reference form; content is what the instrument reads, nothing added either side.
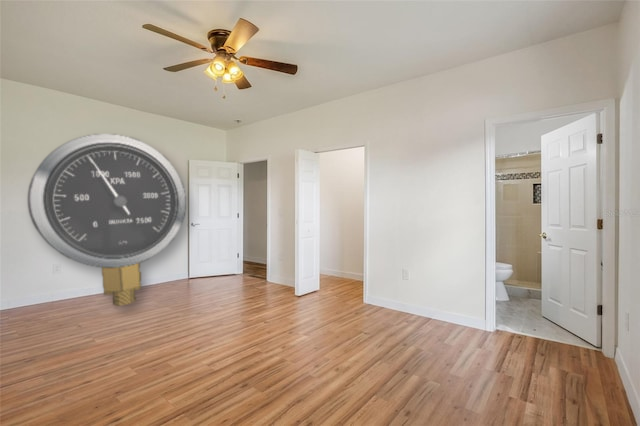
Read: 1000kPa
